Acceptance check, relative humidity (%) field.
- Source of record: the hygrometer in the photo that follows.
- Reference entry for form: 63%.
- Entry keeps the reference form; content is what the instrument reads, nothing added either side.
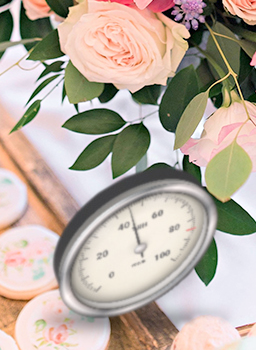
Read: 45%
